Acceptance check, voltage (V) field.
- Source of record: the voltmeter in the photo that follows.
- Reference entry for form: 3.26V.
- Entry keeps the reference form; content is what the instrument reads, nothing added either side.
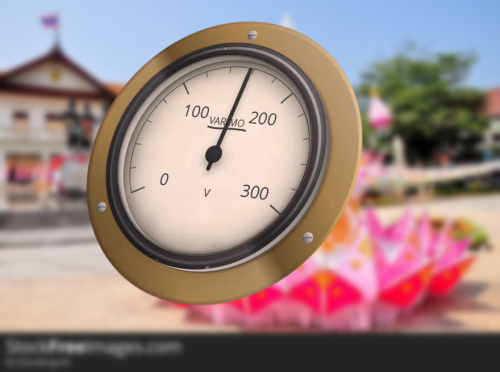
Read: 160V
